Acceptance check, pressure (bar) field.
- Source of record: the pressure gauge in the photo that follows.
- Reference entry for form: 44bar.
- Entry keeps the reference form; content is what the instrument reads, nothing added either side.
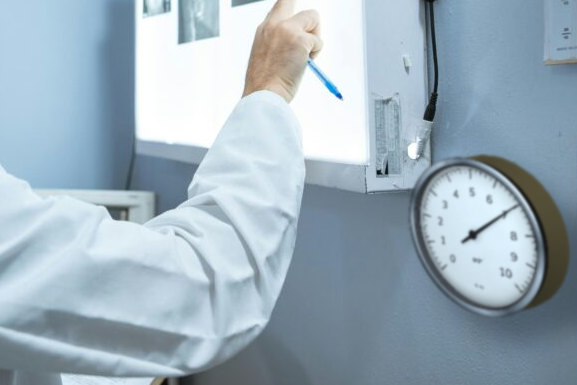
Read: 7bar
